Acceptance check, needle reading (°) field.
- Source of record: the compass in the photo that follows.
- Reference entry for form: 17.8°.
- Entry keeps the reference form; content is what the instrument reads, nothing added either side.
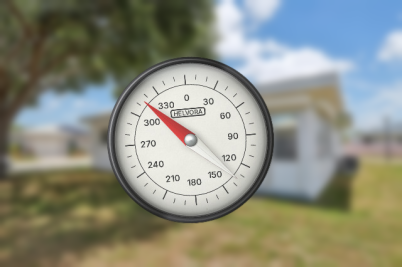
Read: 315°
